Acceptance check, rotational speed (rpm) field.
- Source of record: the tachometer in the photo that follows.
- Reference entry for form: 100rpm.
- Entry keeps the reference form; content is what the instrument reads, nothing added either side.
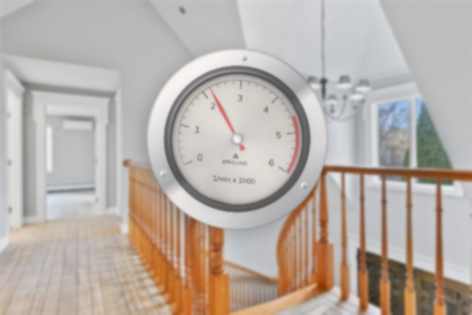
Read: 2200rpm
